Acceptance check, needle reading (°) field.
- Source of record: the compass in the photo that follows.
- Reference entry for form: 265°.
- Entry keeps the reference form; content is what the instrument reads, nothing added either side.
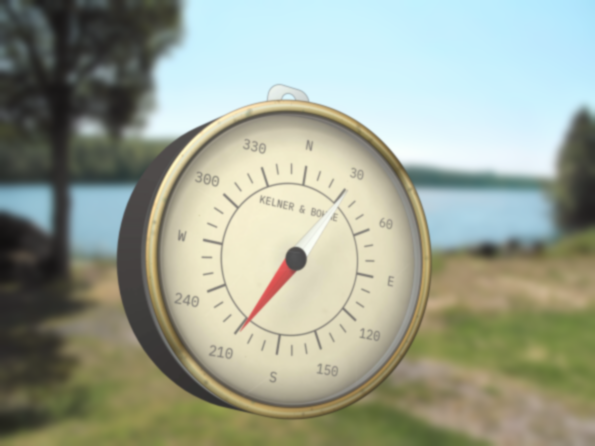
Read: 210°
